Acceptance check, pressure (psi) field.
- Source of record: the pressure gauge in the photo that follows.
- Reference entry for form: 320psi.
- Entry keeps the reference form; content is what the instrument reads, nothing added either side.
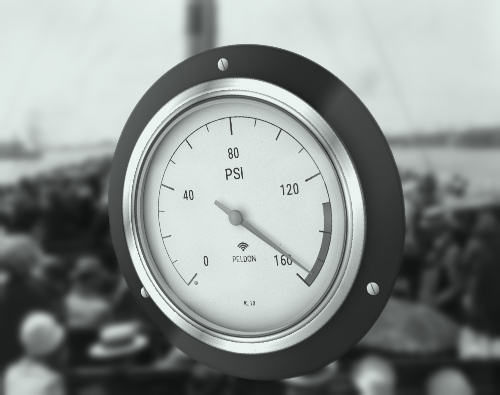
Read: 155psi
